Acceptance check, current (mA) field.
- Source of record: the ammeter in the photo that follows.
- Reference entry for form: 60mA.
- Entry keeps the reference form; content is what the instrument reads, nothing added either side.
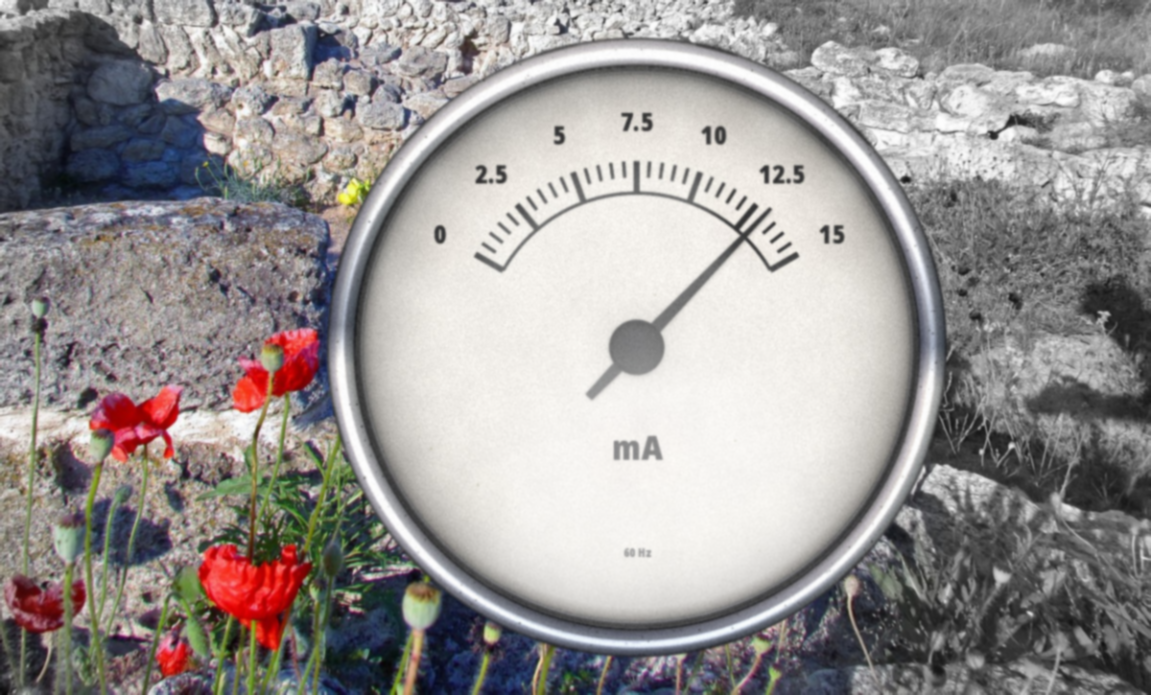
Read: 13mA
